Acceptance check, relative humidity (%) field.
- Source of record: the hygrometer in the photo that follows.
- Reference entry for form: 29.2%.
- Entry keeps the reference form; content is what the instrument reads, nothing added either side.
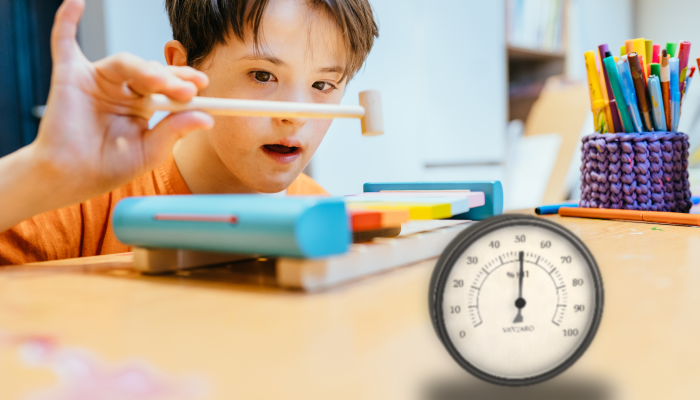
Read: 50%
